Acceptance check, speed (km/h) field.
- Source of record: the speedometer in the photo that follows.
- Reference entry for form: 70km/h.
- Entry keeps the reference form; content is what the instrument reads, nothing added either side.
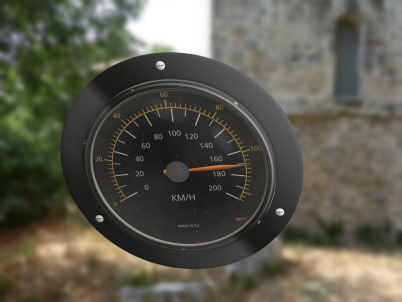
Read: 170km/h
